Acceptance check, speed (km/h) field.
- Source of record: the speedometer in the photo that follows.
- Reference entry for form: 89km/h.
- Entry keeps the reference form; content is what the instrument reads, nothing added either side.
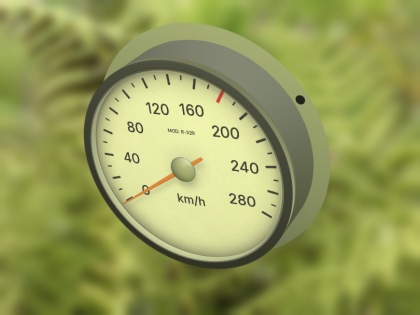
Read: 0km/h
